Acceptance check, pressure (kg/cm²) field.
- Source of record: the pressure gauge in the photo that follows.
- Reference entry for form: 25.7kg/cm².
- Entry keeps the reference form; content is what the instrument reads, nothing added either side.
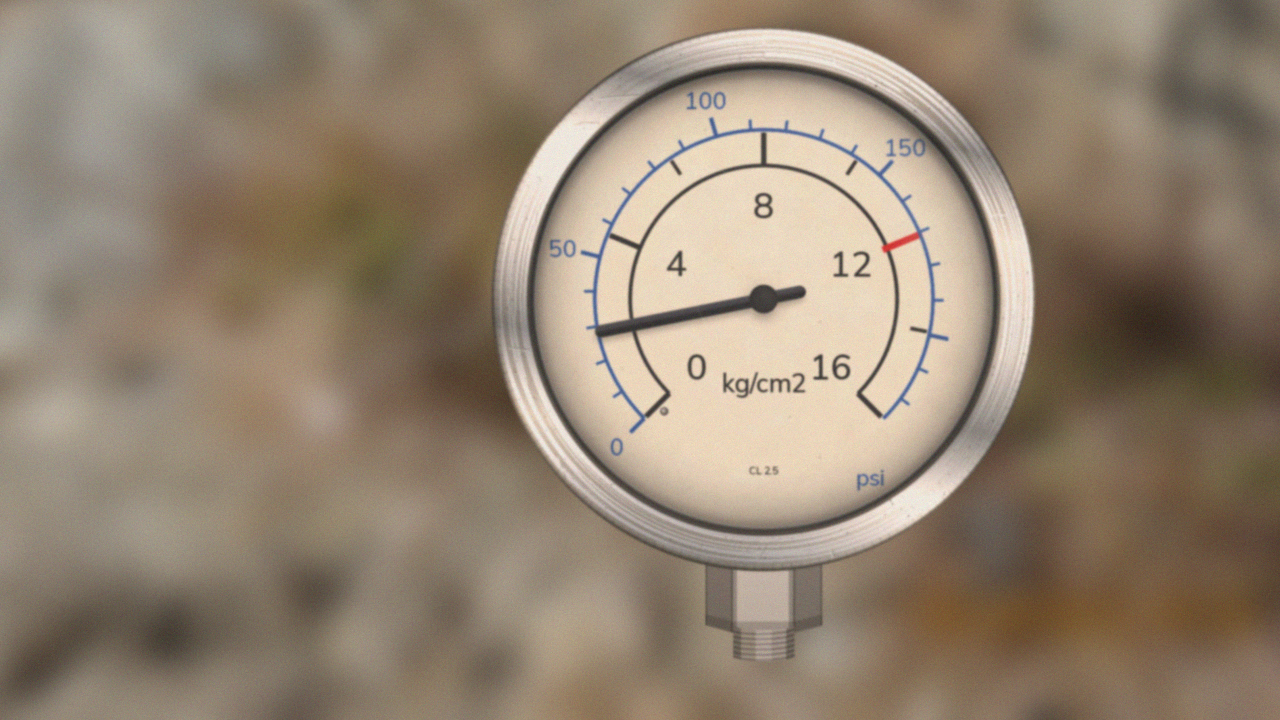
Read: 2kg/cm²
